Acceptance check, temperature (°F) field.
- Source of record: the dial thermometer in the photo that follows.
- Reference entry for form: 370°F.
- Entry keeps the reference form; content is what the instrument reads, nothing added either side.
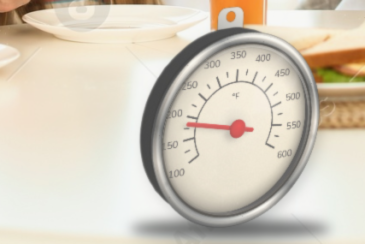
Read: 187.5°F
